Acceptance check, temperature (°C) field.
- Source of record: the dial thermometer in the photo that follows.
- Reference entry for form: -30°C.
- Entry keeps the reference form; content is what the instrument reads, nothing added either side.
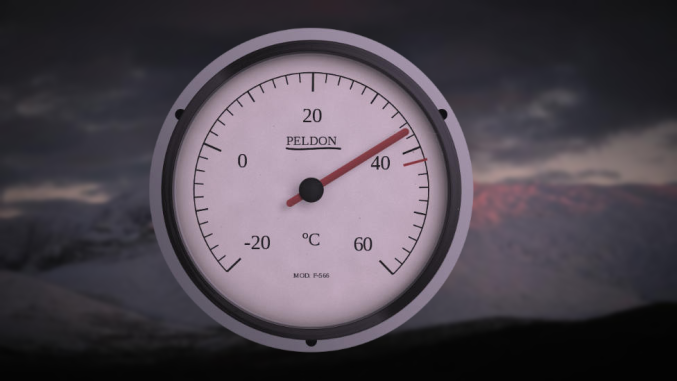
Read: 37°C
